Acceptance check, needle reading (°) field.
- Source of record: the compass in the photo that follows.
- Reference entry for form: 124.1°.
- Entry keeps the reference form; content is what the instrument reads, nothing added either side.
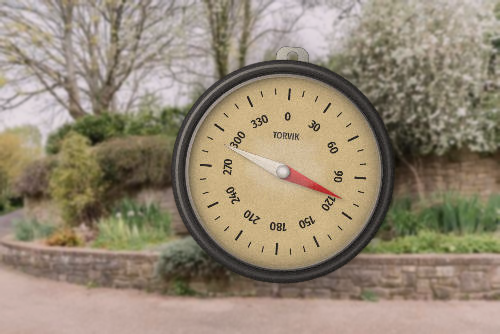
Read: 110°
